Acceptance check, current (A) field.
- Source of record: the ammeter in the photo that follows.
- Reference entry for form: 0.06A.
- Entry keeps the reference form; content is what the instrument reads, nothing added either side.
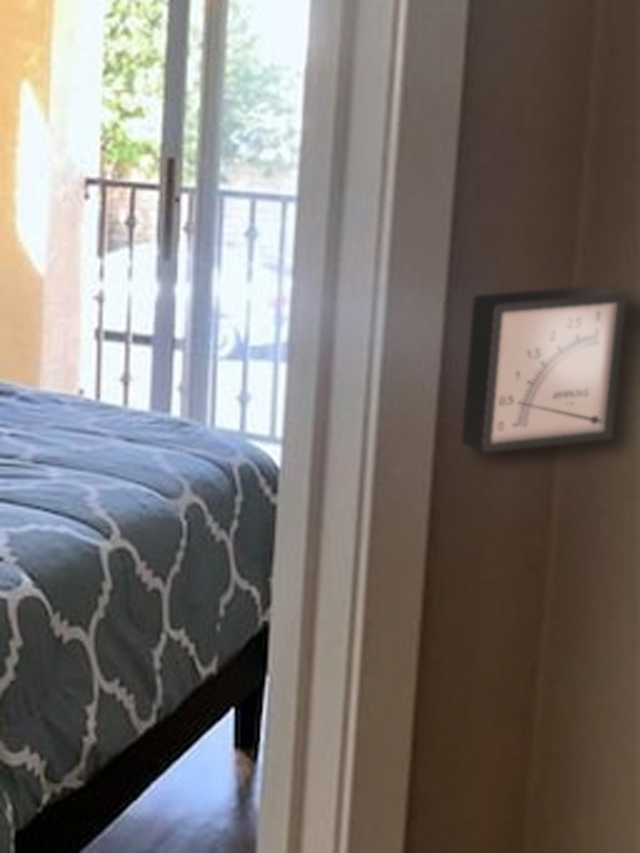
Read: 0.5A
